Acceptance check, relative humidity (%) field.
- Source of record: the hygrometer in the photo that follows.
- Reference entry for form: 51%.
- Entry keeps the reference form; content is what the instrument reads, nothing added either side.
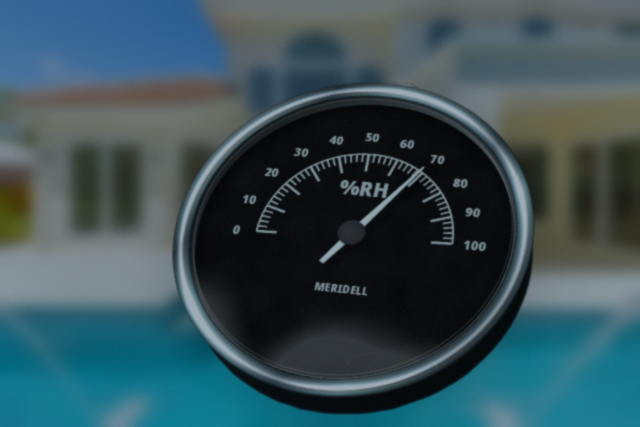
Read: 70%
